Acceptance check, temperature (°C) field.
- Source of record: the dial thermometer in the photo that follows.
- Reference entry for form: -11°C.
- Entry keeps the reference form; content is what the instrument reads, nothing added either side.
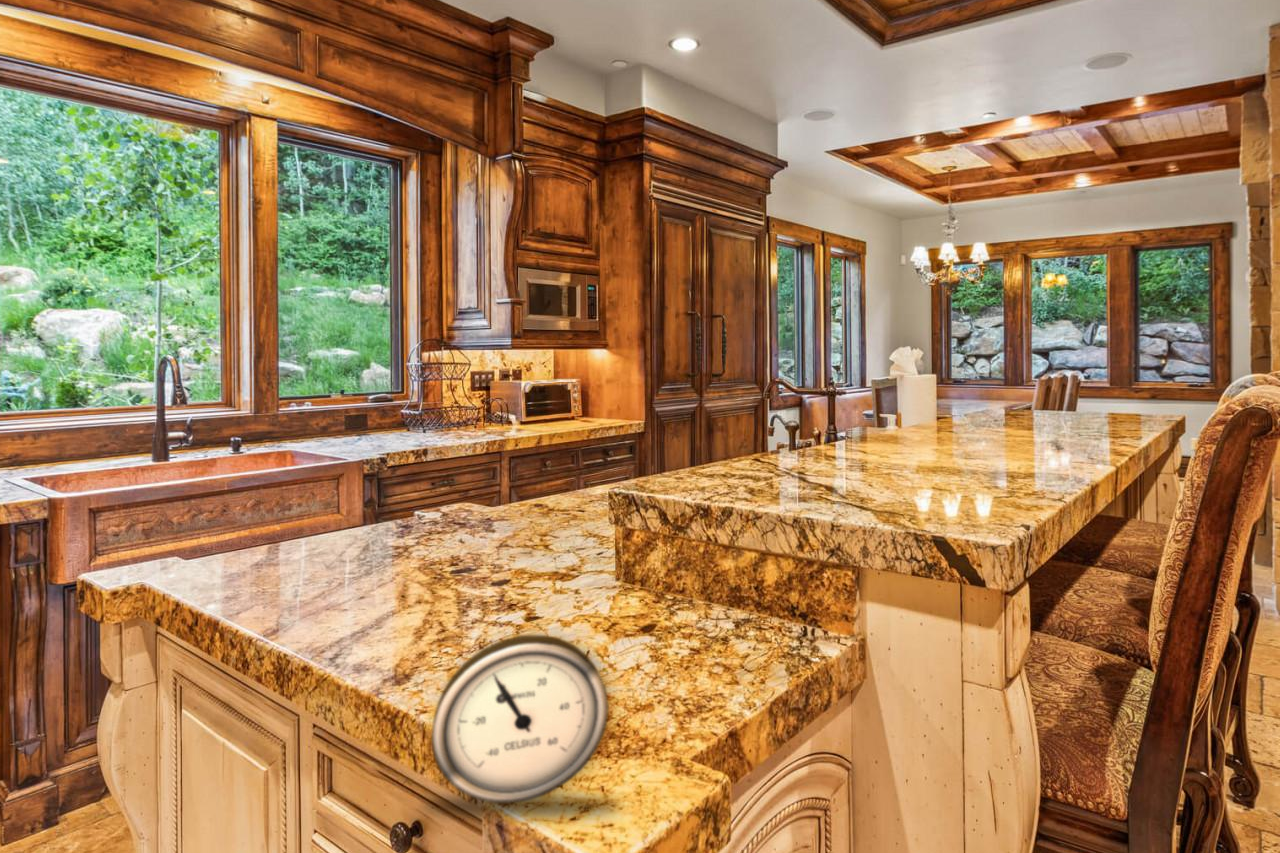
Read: 0°C
